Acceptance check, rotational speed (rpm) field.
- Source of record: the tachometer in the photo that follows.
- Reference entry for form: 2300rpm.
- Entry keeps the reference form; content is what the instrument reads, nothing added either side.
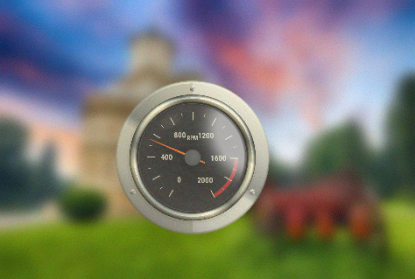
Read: 550rpm
